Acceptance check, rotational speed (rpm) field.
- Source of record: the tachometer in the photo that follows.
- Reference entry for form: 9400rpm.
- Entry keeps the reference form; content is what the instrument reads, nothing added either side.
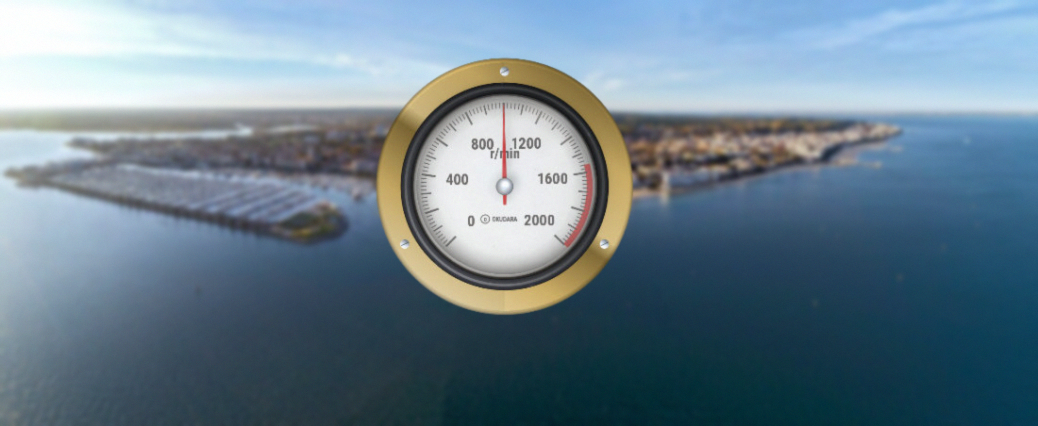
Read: 1000rpm
